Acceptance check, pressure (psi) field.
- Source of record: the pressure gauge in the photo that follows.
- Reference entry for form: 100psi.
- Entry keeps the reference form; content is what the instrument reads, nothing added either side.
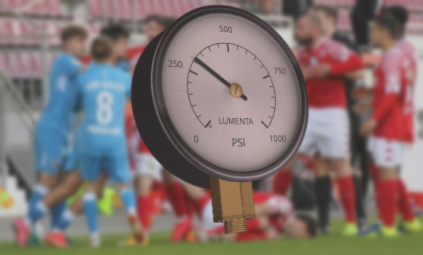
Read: 300psi
